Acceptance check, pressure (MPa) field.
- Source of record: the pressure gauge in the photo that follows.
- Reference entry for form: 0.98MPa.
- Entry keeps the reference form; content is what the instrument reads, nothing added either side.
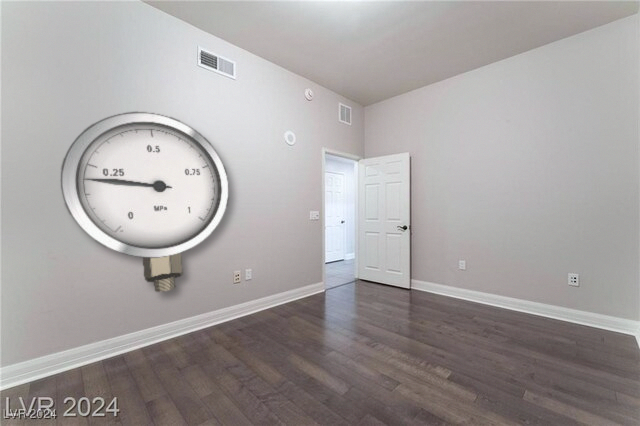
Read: 0.2MPa
